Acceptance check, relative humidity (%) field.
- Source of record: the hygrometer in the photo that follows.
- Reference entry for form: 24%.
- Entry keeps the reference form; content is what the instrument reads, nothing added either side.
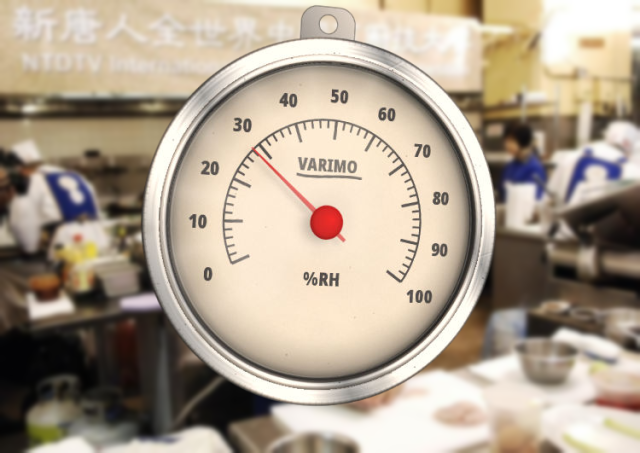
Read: 28%
